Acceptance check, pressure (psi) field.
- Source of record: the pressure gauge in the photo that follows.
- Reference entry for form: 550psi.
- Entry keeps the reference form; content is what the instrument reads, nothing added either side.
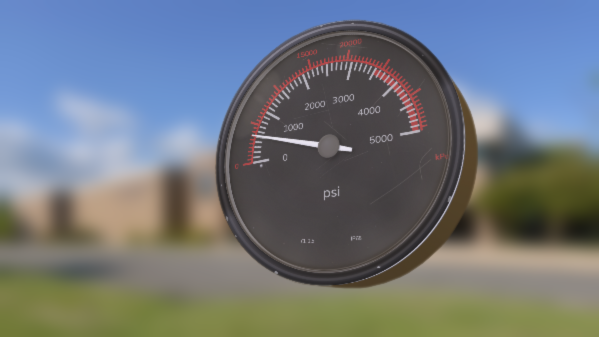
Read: 500psi
